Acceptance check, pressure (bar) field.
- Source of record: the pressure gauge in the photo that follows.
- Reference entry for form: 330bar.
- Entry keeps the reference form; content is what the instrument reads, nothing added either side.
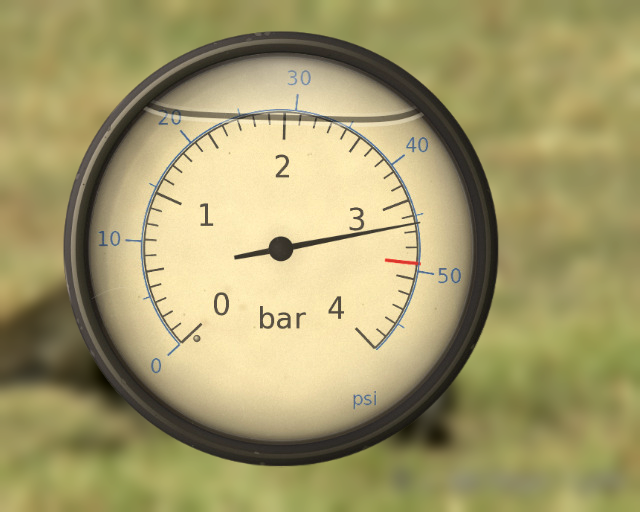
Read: 3.15bar
